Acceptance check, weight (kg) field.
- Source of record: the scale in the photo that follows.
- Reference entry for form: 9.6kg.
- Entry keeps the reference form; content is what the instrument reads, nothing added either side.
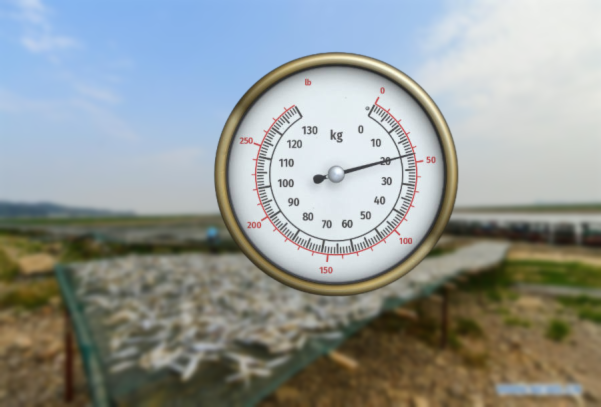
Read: 20kg
